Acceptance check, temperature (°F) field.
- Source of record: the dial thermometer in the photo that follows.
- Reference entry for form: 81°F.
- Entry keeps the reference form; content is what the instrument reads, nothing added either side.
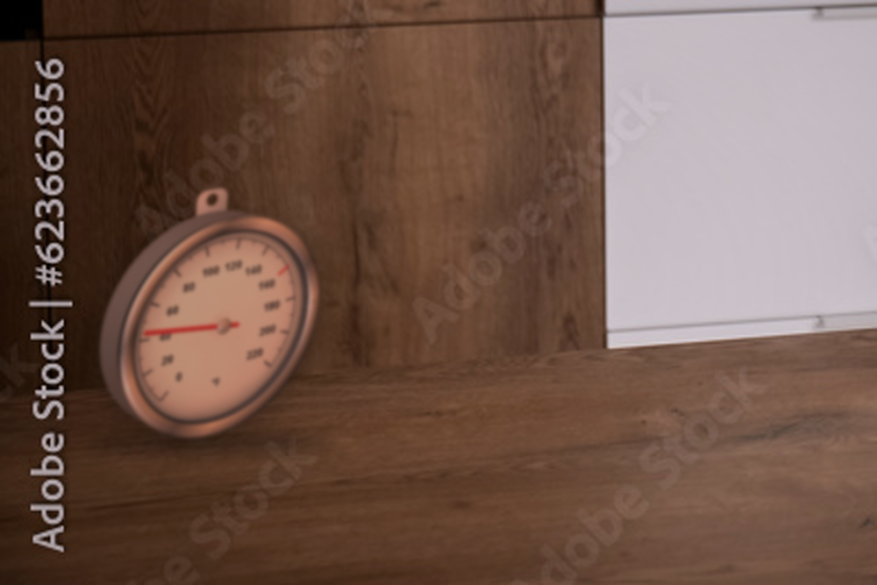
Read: 45°F
